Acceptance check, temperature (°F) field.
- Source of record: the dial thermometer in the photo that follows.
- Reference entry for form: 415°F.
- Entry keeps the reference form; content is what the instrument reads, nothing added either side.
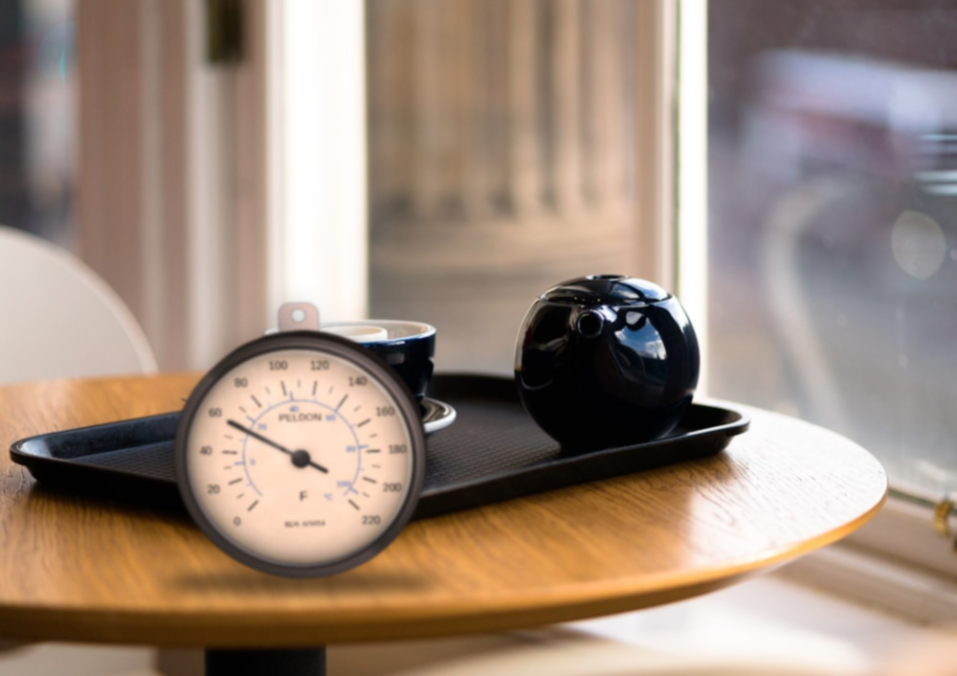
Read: 60°F
